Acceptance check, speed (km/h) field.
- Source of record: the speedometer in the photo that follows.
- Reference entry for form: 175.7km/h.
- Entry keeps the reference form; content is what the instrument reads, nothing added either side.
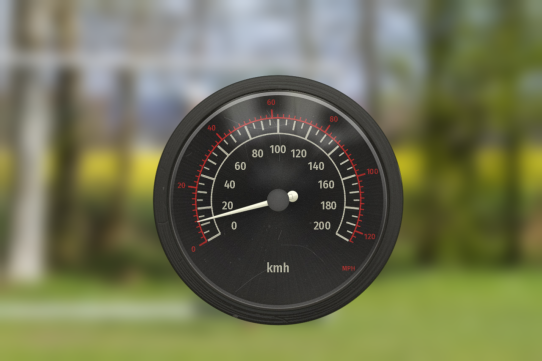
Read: 12.5km/h
